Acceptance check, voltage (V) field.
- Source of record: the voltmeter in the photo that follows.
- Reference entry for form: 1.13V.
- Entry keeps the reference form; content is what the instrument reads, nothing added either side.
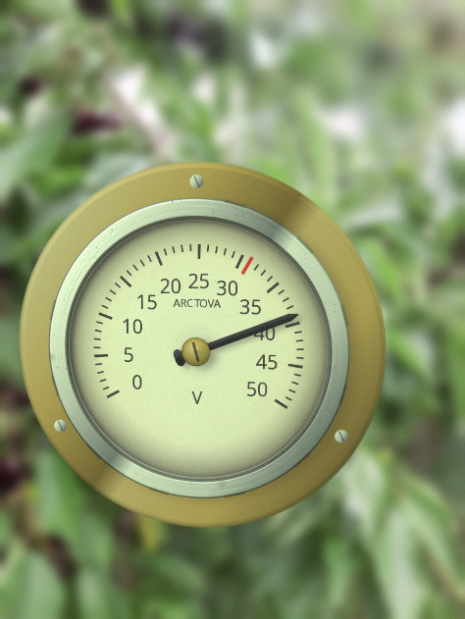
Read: 39V
